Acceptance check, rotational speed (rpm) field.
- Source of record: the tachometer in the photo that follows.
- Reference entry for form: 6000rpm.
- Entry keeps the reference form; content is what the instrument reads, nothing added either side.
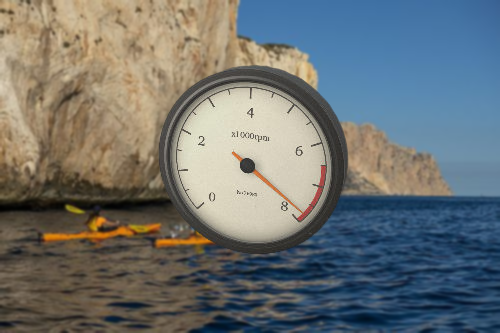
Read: 7750rpm
